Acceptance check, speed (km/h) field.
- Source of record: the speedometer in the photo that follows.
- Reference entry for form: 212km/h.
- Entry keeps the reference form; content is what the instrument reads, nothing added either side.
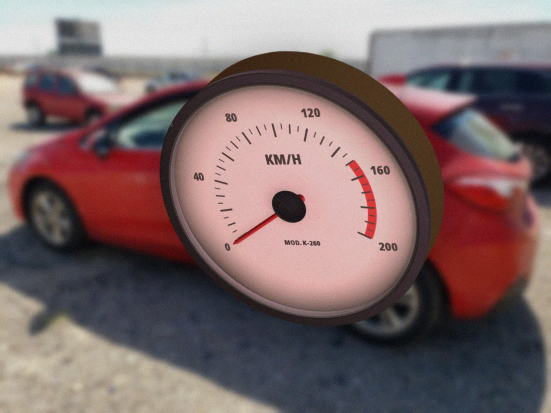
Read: 0km/h
